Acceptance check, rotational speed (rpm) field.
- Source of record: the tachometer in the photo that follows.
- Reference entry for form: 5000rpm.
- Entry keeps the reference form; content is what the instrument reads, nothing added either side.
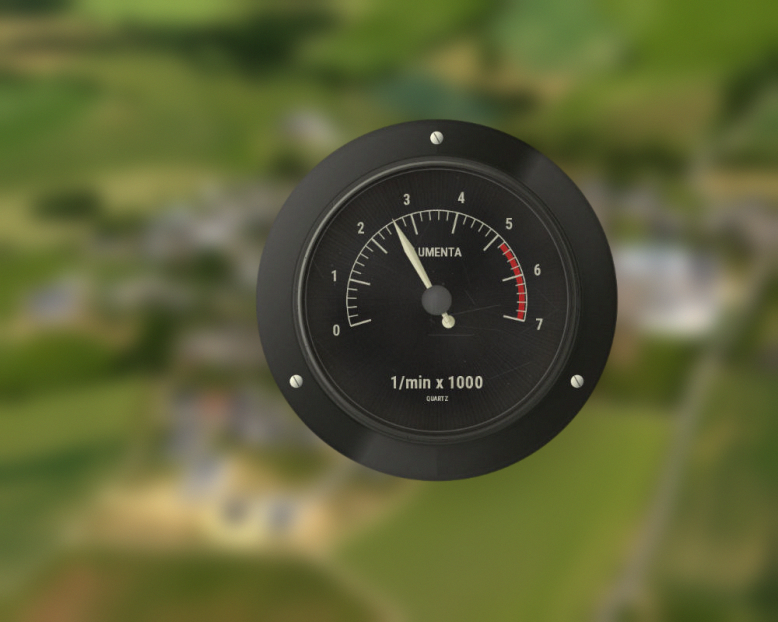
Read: 2600rpm
